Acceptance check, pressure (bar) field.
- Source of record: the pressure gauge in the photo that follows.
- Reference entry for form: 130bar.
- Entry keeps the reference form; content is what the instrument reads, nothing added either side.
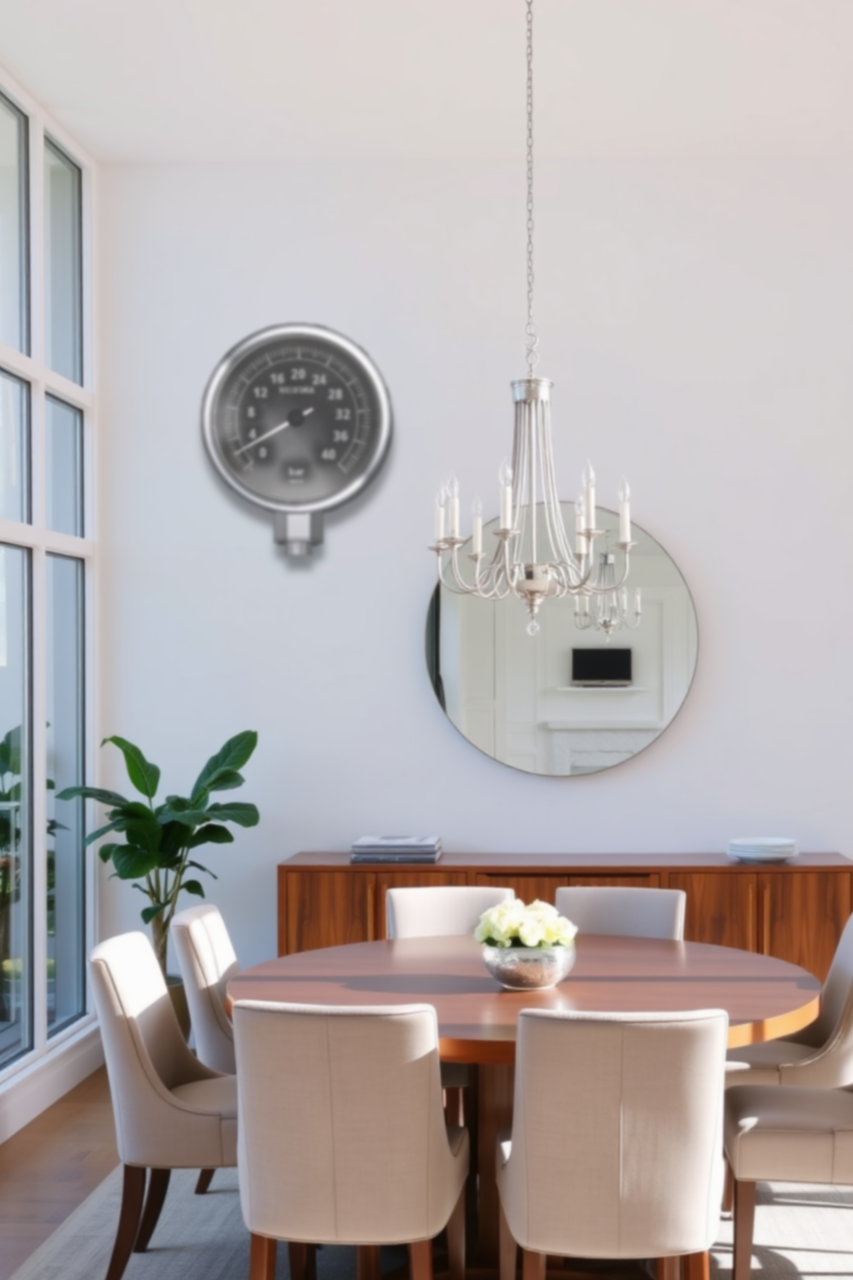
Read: 2bar
